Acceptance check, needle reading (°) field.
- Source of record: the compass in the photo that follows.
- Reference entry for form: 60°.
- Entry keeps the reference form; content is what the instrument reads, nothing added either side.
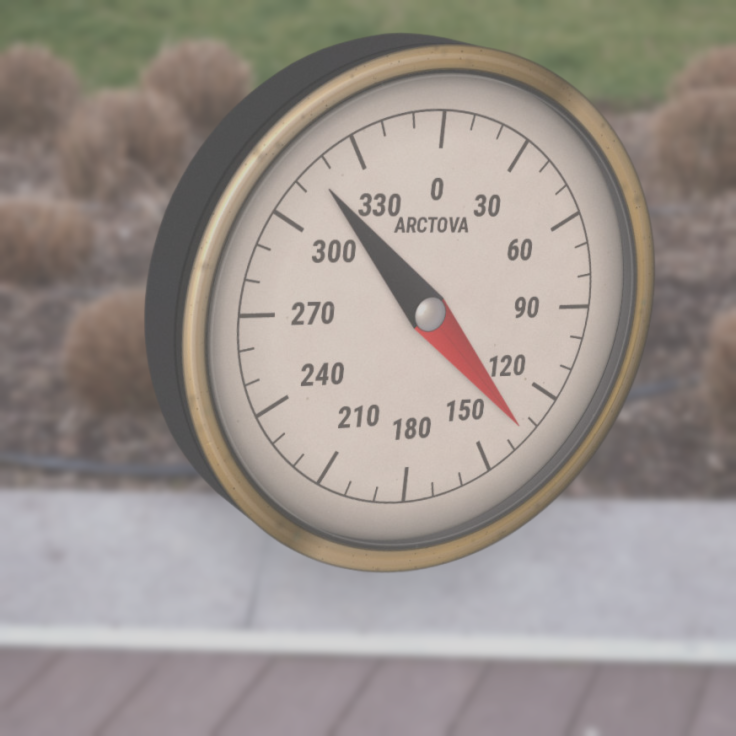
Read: 135°
